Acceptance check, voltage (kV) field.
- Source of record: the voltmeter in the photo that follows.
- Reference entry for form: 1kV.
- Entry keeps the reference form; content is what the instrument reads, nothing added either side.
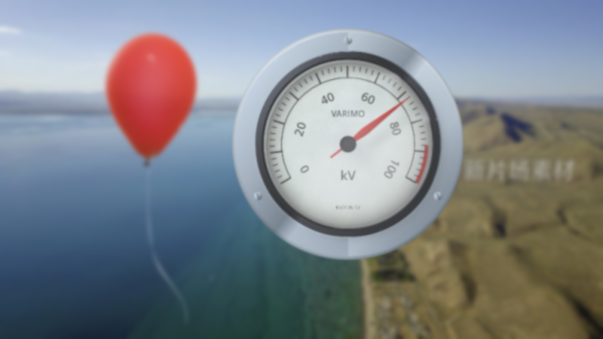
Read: 72kV
